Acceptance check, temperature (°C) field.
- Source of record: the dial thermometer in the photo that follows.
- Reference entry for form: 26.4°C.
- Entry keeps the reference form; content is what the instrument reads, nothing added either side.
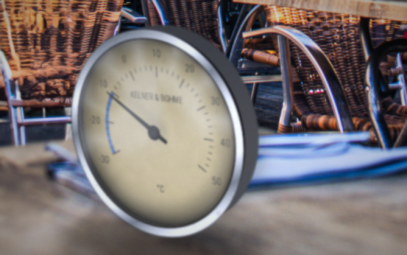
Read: -10°C
